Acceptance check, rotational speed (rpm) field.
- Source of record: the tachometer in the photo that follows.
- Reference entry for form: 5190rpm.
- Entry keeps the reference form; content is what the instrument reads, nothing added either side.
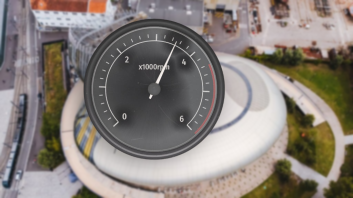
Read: 3500rpm
